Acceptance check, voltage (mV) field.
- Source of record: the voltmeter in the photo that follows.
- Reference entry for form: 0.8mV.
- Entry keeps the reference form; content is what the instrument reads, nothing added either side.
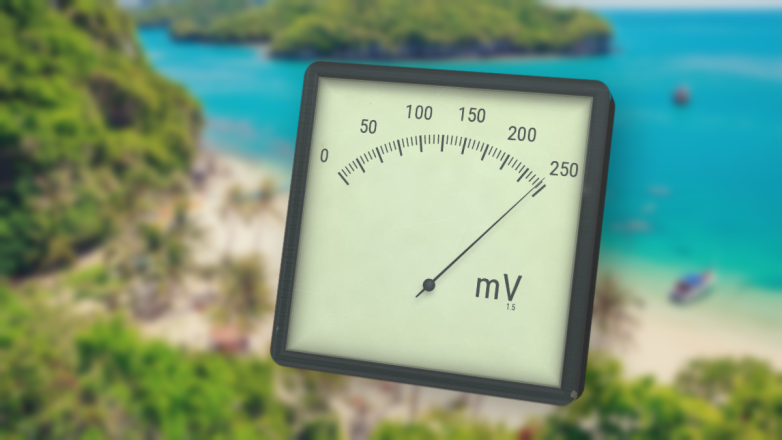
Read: 245mV
